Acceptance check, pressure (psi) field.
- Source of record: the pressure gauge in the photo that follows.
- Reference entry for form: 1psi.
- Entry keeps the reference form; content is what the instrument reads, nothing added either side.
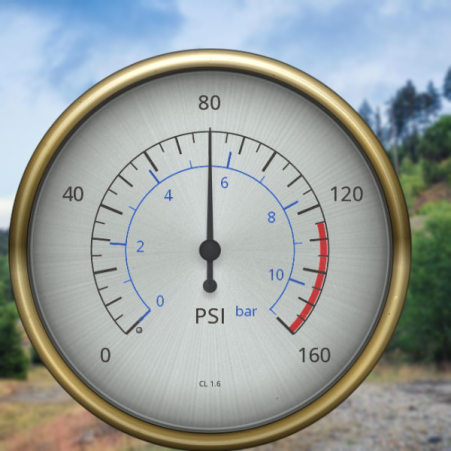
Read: 80psi
